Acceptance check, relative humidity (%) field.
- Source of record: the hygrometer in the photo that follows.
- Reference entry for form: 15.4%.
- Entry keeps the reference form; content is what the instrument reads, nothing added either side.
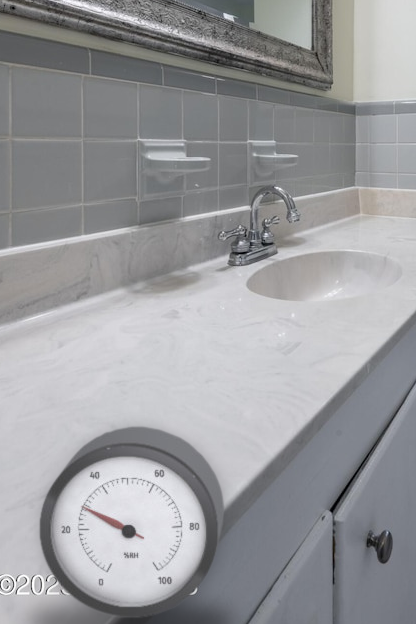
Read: 30%
